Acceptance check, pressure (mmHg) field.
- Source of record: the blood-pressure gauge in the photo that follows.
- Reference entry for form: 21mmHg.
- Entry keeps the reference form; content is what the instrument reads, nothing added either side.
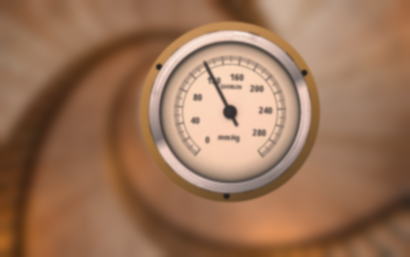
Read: 120mmHg
